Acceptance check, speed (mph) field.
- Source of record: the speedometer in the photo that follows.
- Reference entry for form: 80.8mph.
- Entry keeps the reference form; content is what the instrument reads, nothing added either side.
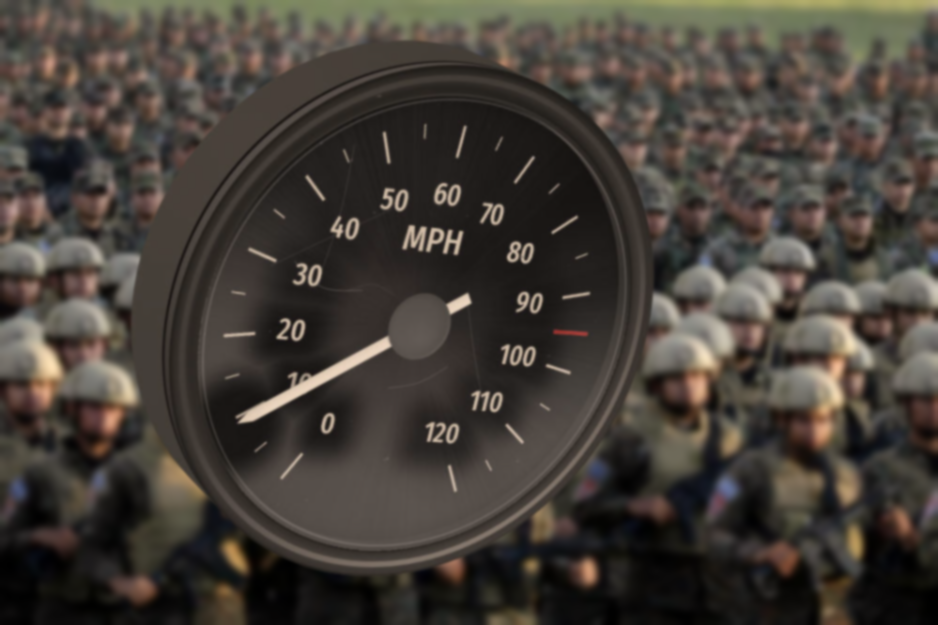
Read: 10mph
